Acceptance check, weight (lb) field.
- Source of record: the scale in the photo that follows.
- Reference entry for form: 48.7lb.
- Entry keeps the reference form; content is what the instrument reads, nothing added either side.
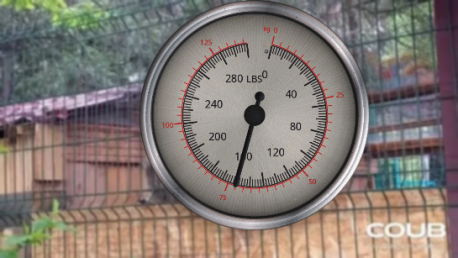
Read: 160lb
